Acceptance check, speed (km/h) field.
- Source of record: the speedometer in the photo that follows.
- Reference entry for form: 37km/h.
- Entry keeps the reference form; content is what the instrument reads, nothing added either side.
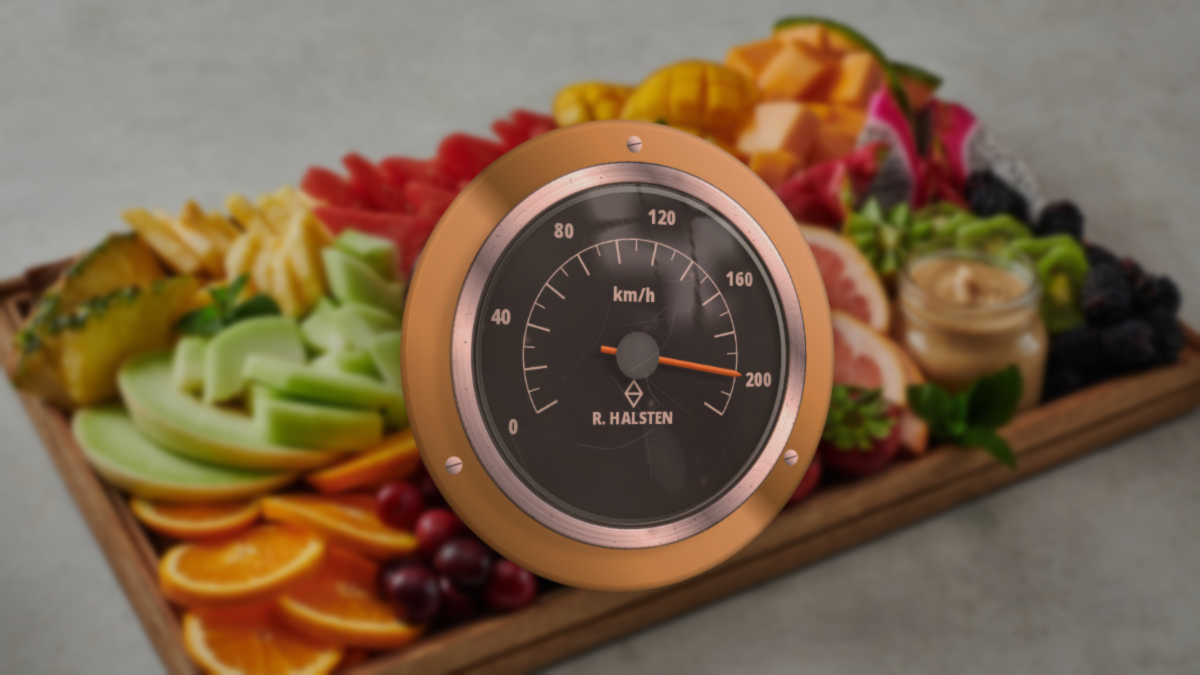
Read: 200km/h
